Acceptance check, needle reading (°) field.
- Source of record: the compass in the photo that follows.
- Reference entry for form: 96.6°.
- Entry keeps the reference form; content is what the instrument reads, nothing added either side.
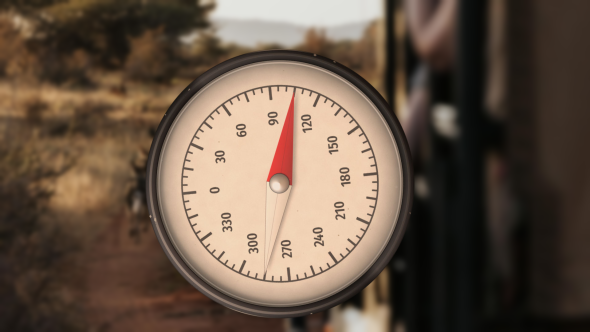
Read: 105°
